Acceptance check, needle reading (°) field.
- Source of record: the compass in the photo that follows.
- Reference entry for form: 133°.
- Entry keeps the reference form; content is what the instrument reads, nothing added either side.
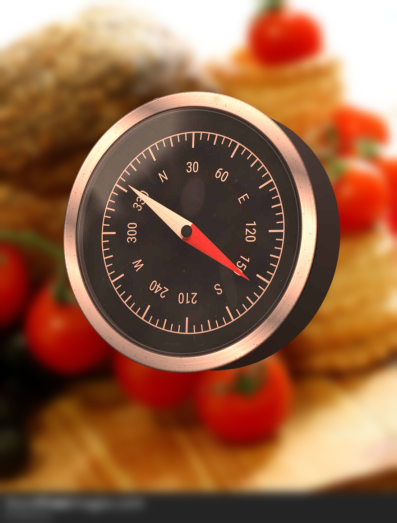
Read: 155°
